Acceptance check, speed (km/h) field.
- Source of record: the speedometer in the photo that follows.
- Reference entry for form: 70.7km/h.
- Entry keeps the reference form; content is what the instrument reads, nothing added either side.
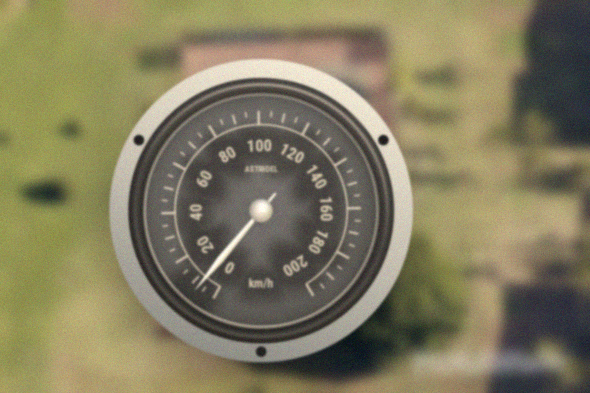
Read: 7.5km/h
